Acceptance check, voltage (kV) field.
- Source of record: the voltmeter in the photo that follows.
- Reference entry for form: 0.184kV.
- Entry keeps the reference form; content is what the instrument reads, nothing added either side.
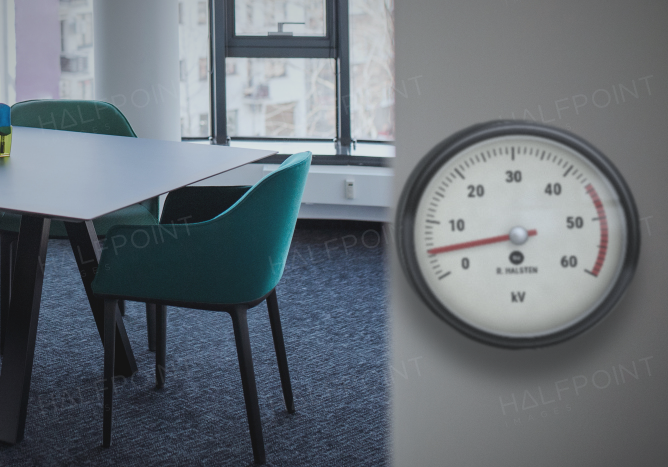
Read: 5kV
